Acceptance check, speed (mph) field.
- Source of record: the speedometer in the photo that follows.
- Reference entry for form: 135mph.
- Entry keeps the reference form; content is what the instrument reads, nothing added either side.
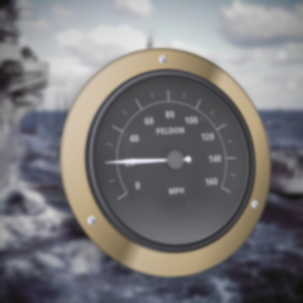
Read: 20mph
